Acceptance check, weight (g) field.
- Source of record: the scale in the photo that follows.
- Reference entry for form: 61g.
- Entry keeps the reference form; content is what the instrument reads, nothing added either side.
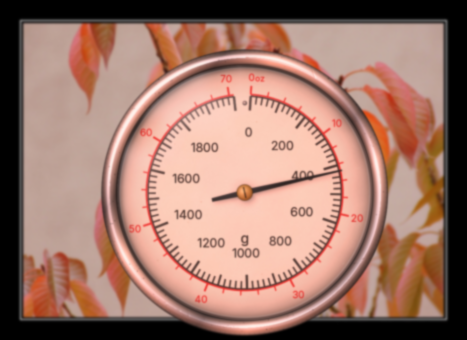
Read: 420g
